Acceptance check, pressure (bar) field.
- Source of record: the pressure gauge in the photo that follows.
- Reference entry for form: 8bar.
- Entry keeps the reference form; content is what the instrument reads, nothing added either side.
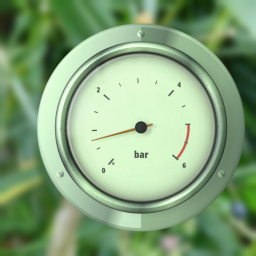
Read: 0.75bar
